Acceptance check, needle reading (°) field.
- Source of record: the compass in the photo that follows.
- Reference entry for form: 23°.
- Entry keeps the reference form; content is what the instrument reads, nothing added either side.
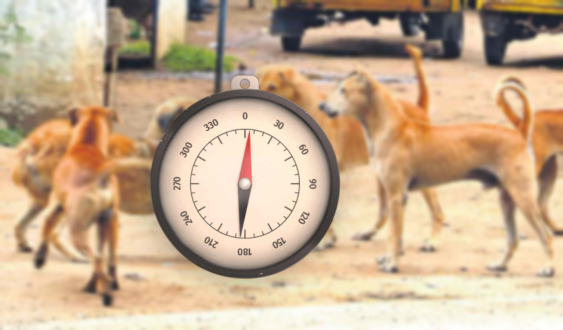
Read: 5°
